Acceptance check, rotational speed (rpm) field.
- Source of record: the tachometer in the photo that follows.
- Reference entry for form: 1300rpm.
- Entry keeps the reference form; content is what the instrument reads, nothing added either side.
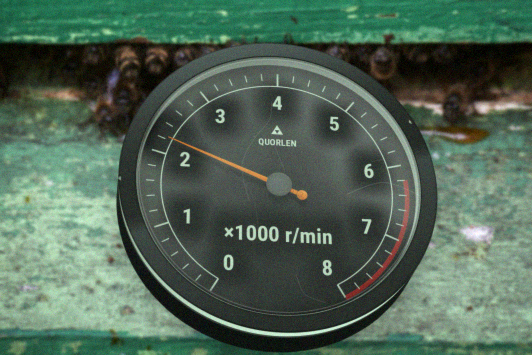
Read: 2200rpm
